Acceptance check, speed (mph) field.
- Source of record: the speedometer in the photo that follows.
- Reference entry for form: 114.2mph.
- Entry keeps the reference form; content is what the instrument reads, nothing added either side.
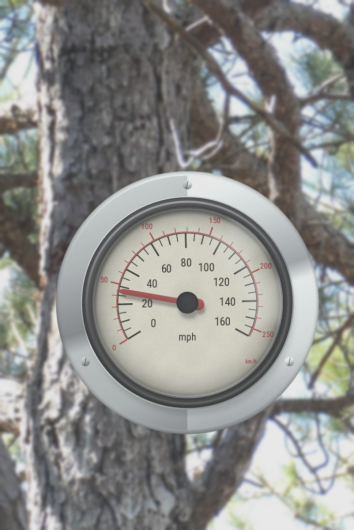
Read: 27.5mph
